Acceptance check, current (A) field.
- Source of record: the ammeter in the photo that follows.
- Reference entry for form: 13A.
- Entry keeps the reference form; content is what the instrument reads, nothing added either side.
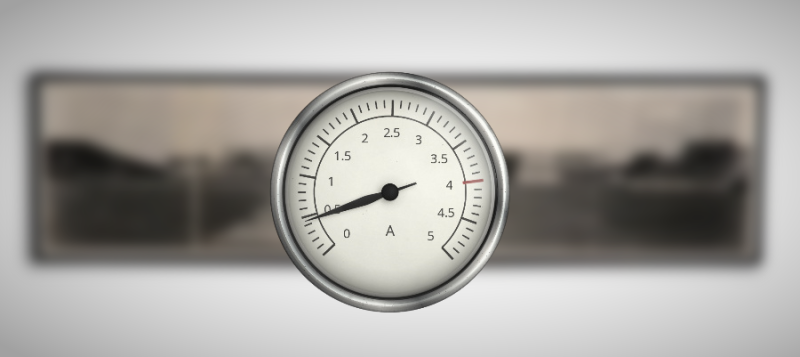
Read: 0.45A
